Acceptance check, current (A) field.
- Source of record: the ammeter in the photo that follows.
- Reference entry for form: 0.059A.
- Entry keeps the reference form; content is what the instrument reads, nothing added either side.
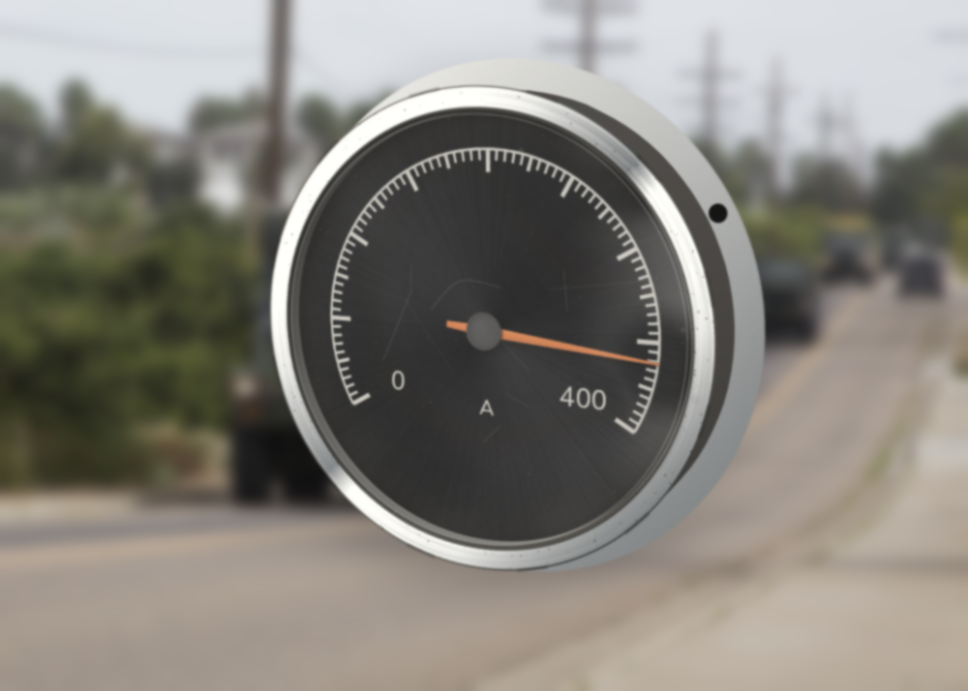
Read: 360A
